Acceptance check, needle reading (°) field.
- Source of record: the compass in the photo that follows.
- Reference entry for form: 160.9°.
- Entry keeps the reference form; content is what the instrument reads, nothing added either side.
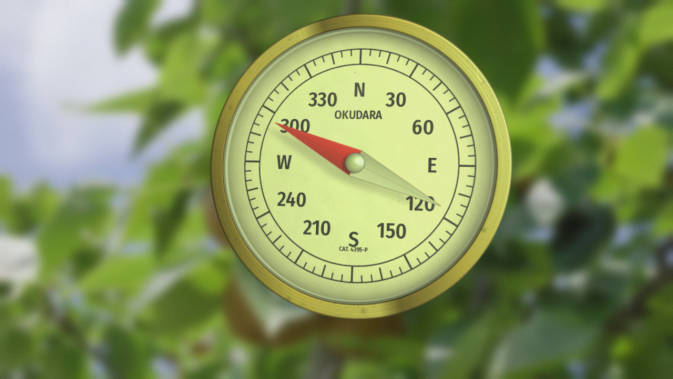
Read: 295°
